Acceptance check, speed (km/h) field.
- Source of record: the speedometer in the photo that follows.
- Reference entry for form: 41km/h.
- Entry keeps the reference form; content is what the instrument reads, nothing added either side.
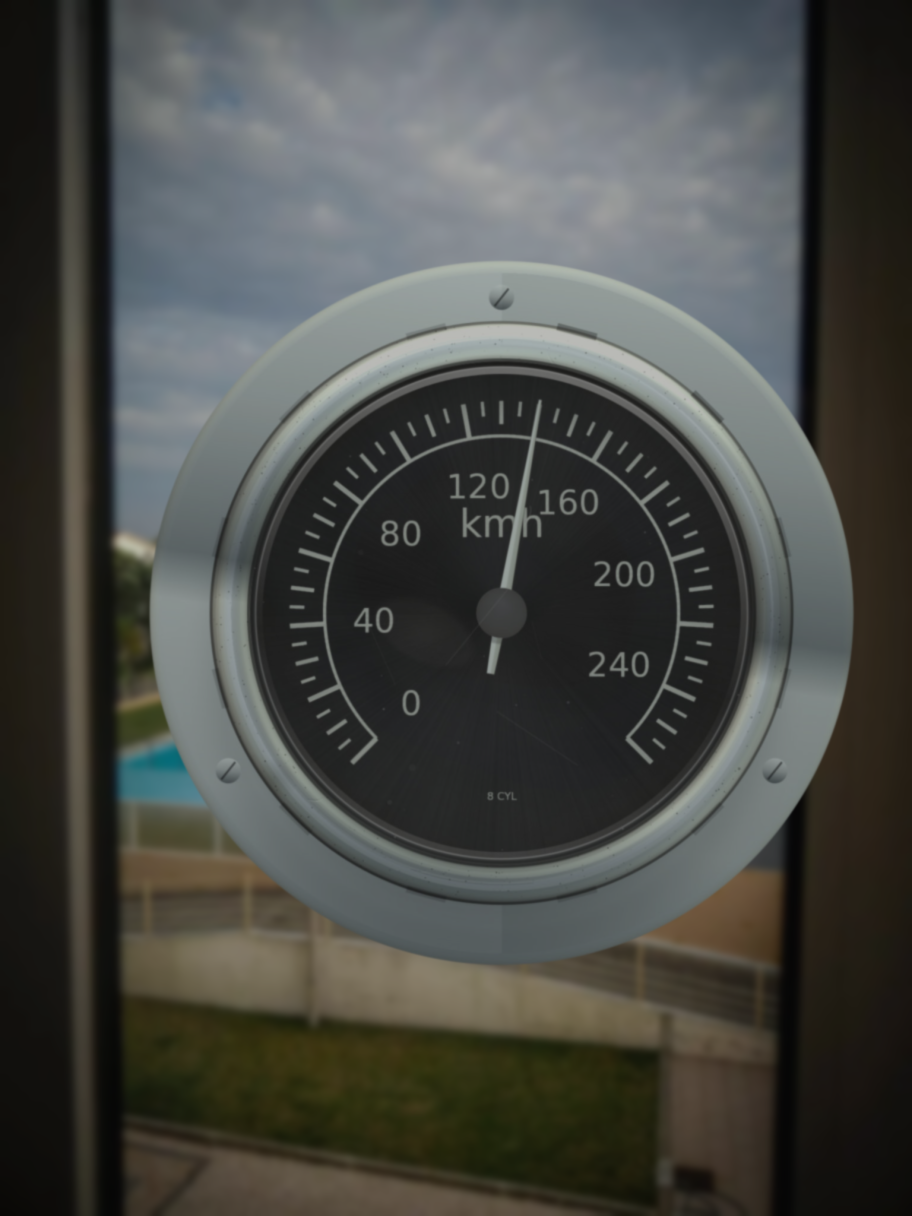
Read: 140km/h
